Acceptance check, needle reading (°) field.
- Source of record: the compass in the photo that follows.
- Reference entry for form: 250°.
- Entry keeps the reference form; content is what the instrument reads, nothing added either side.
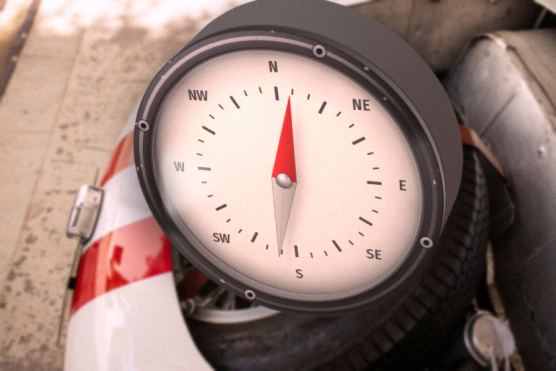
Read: 10°
